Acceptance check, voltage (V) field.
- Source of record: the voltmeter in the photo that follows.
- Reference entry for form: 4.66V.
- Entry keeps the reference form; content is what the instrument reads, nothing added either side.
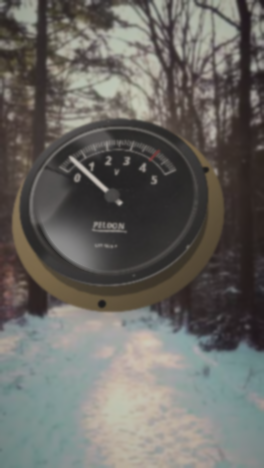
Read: 0.5V
